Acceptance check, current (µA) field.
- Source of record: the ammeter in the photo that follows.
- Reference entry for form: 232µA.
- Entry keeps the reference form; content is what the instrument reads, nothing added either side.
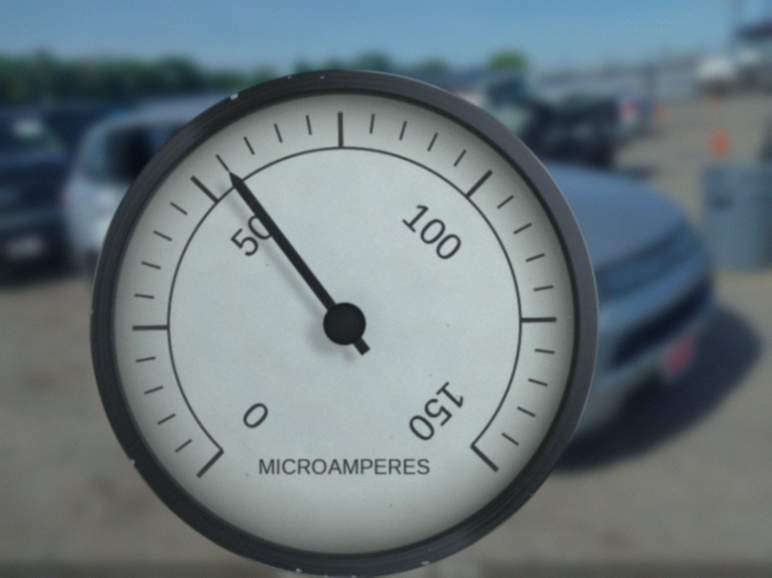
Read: 55µA
